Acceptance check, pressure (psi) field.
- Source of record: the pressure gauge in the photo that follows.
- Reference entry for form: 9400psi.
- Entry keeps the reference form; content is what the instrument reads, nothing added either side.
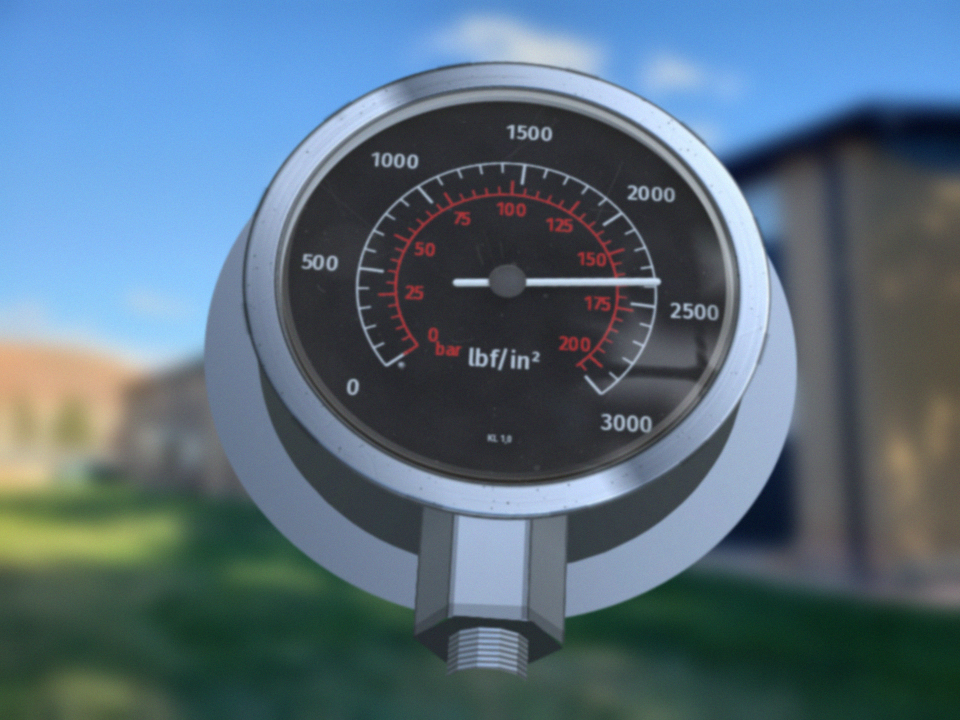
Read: 2400psi
